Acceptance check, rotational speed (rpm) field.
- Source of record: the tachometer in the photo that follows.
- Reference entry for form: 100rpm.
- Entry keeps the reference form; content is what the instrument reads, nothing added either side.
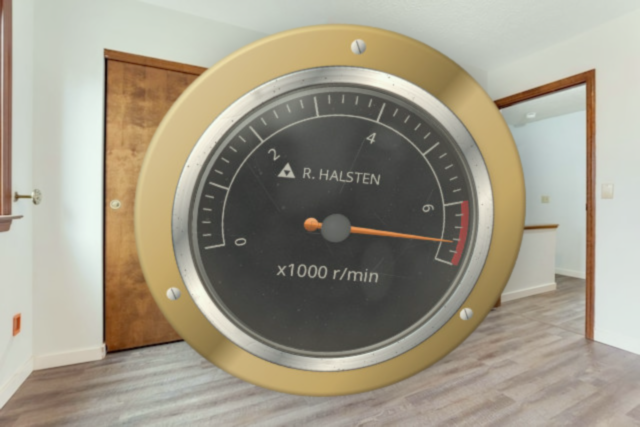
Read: 6600rpm
